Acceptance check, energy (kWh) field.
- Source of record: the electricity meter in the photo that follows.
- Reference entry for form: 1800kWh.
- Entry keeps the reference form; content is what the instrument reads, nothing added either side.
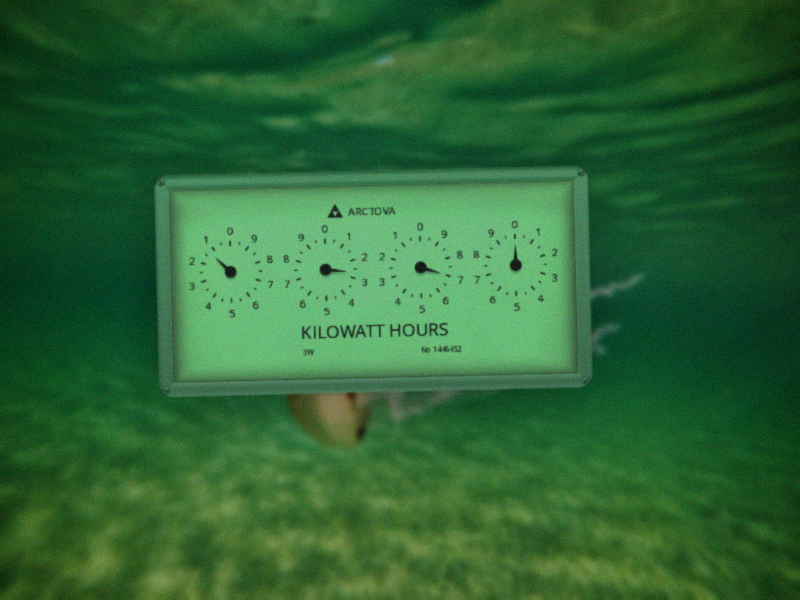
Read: 1270kWh
